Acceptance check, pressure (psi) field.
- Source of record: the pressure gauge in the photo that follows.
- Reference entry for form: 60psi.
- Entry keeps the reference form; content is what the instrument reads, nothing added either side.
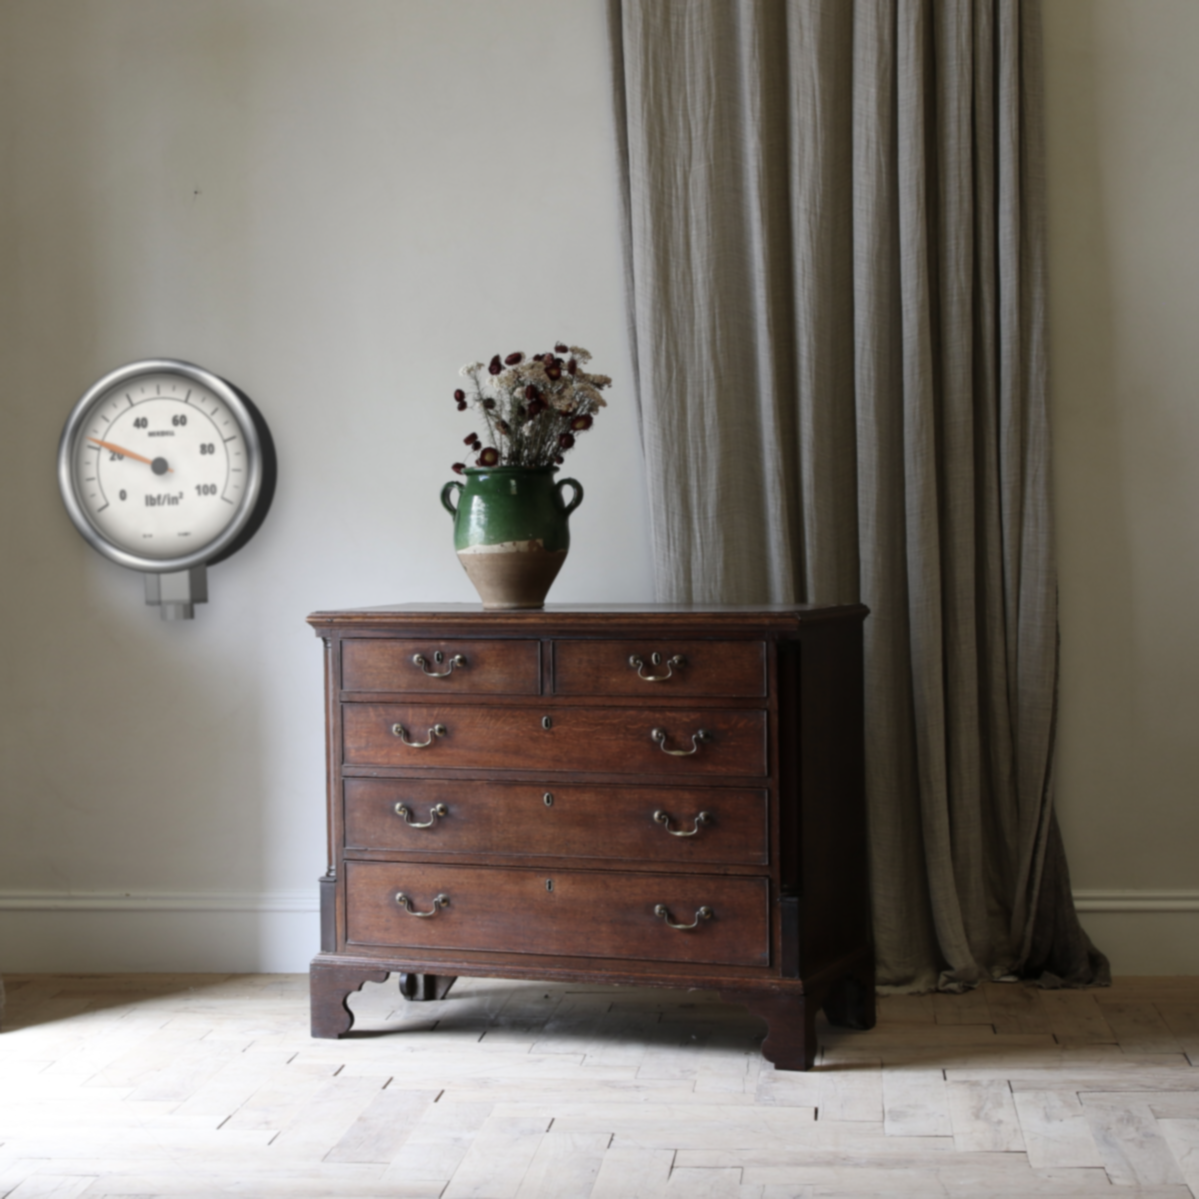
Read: 22.5psi
